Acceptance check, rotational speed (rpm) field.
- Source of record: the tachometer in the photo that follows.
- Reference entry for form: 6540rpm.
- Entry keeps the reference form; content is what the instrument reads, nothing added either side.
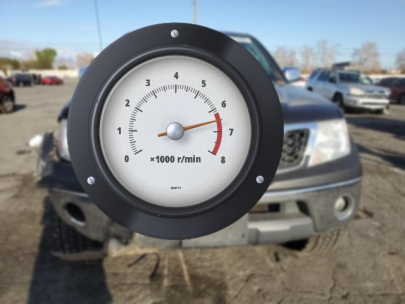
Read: 6500rpm
